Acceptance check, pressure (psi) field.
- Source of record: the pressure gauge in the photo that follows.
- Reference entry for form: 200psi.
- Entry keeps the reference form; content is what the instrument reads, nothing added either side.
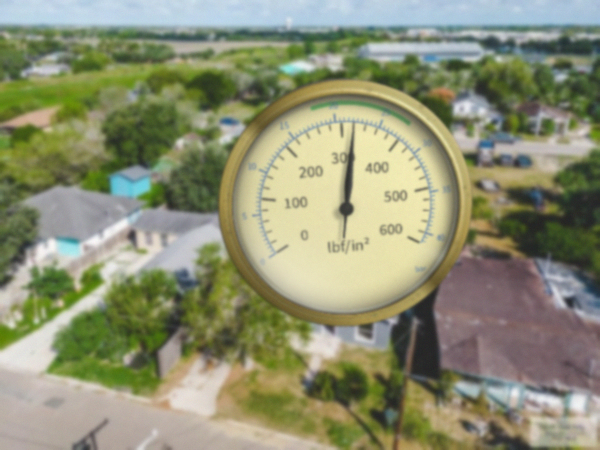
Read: 320psi
